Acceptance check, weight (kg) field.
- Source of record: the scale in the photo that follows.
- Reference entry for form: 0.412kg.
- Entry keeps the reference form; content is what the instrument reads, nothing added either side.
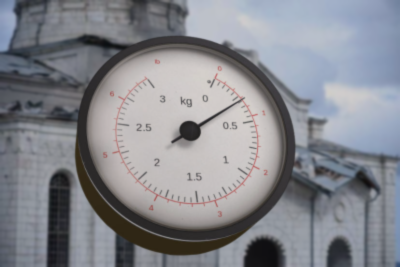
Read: 0.3kg
